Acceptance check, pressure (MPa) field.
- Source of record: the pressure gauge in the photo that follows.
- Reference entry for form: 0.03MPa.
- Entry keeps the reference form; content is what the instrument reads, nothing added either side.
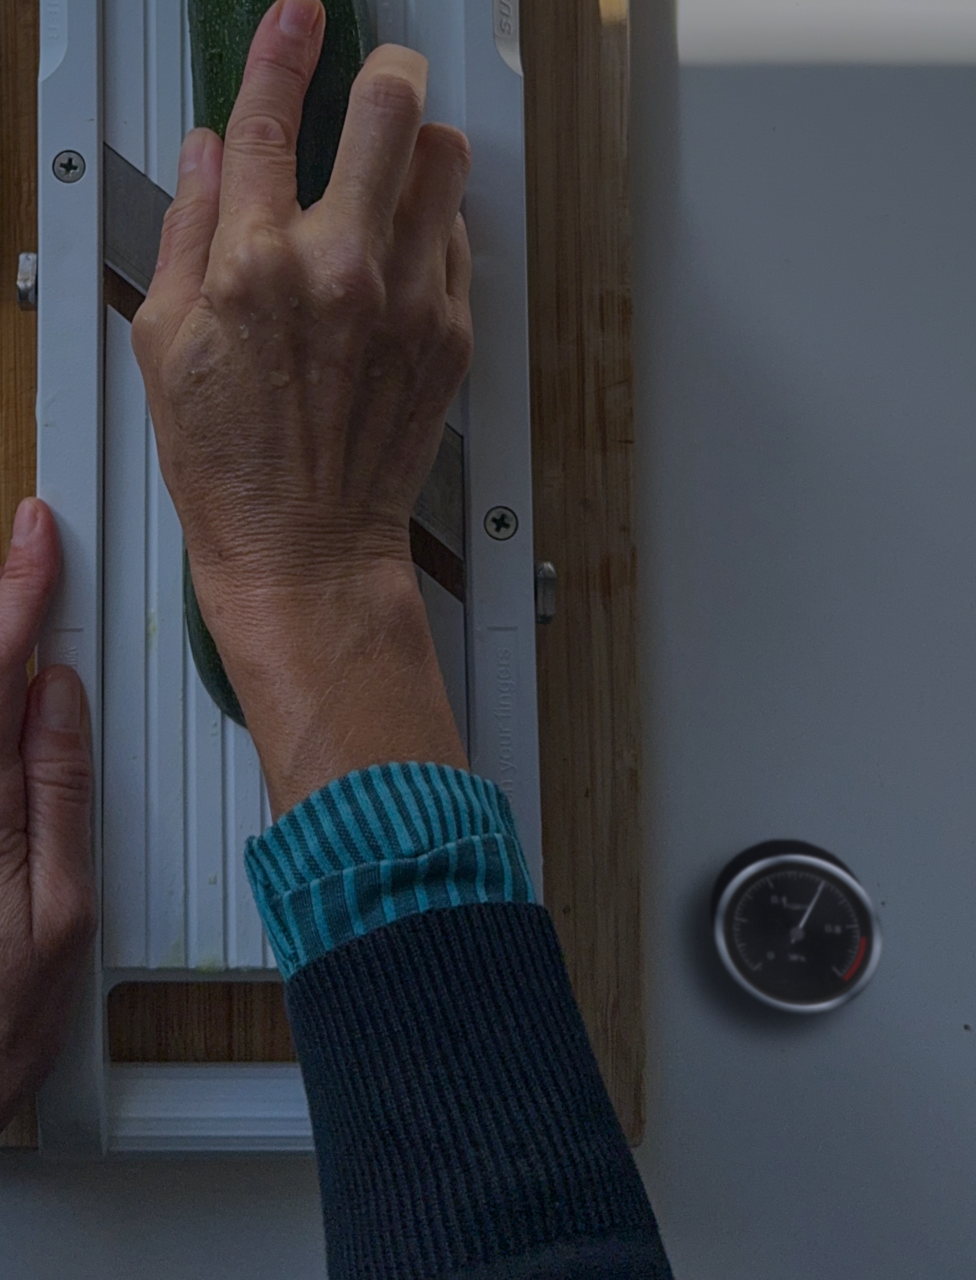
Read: 0.6MPa
